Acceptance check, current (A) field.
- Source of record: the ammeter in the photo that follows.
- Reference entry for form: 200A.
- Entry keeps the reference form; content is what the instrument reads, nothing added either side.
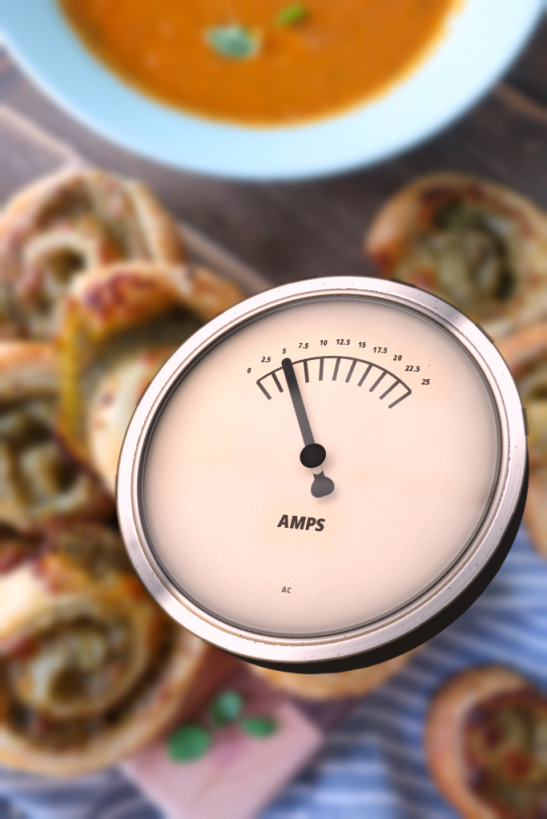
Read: 5A
